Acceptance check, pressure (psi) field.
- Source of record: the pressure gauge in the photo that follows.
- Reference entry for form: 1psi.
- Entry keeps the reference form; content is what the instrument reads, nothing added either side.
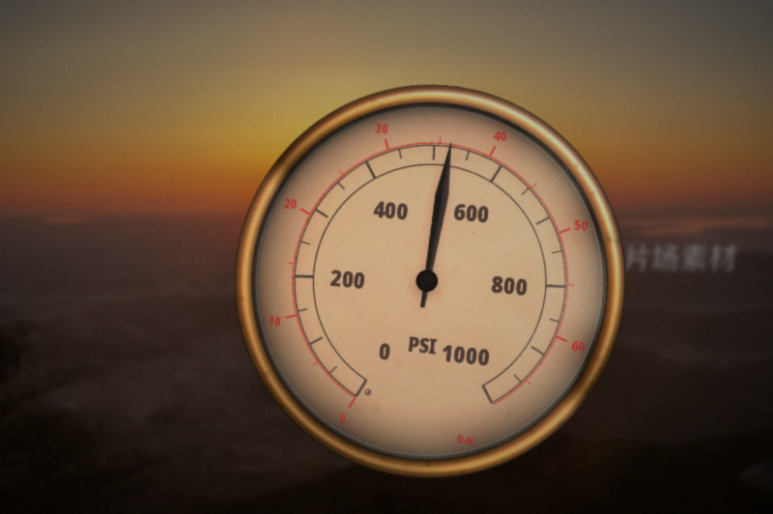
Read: 525psi
